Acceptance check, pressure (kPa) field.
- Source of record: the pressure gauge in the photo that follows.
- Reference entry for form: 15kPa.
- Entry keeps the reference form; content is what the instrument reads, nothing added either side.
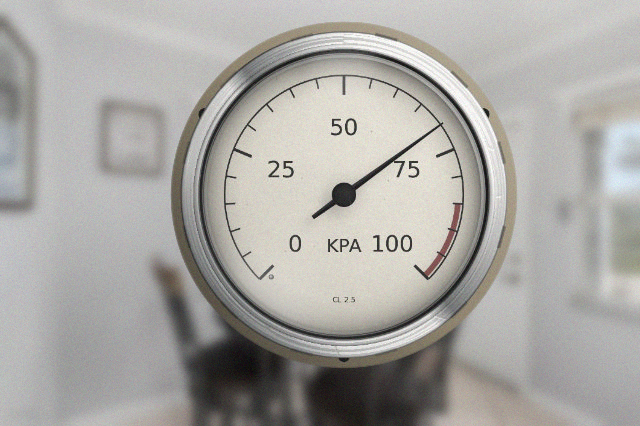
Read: 70kPa
